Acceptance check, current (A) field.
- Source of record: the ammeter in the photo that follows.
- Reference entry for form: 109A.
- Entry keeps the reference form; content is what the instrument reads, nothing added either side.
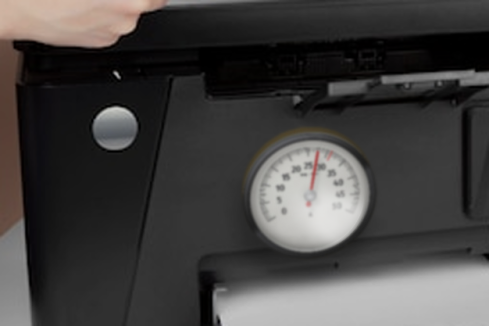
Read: 27.5A
